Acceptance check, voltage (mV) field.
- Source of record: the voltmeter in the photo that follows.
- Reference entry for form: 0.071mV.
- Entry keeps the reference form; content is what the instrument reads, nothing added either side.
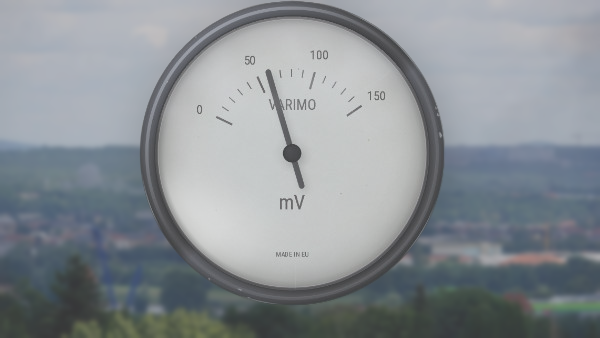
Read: 60mV
